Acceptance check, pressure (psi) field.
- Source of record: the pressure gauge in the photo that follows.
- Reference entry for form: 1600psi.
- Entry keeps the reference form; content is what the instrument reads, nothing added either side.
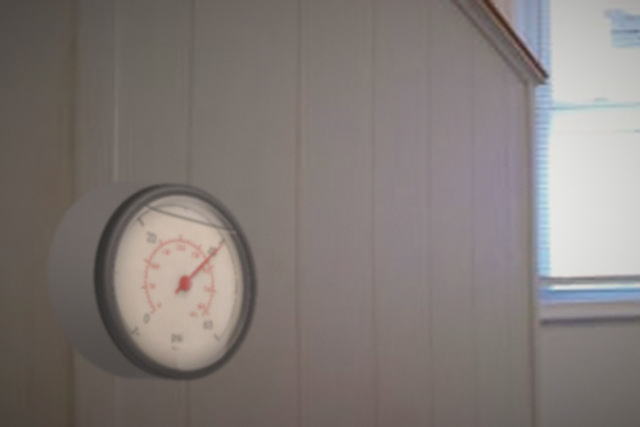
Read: 40psi
